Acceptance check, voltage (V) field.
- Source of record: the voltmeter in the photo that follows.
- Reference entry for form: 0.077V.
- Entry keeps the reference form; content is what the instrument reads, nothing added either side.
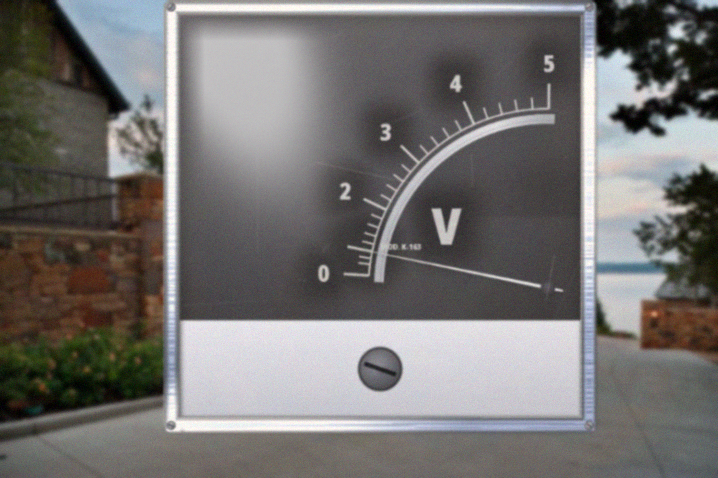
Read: 1V
